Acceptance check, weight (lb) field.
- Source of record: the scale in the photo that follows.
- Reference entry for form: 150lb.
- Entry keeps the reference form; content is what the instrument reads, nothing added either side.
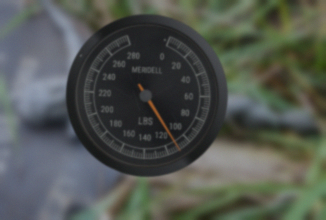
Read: 110lb
